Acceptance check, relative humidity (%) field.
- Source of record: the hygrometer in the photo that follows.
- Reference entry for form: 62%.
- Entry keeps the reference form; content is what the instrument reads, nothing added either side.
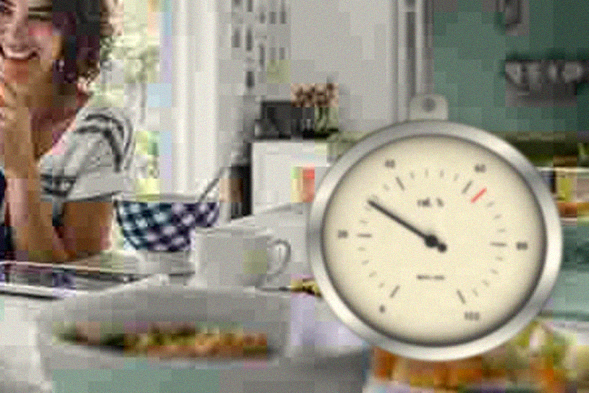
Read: 30%
